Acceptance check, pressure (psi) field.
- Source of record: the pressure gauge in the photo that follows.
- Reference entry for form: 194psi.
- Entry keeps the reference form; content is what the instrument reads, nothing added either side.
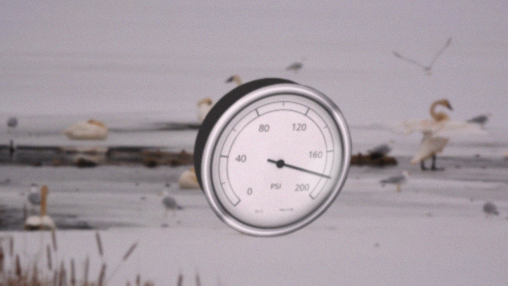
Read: 180psi
